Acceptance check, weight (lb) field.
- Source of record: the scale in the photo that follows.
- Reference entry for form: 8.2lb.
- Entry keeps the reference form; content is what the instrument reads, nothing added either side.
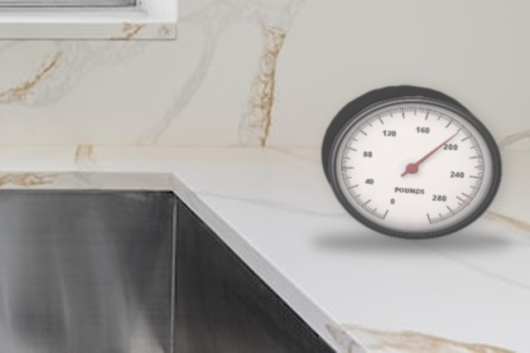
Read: 190lb
